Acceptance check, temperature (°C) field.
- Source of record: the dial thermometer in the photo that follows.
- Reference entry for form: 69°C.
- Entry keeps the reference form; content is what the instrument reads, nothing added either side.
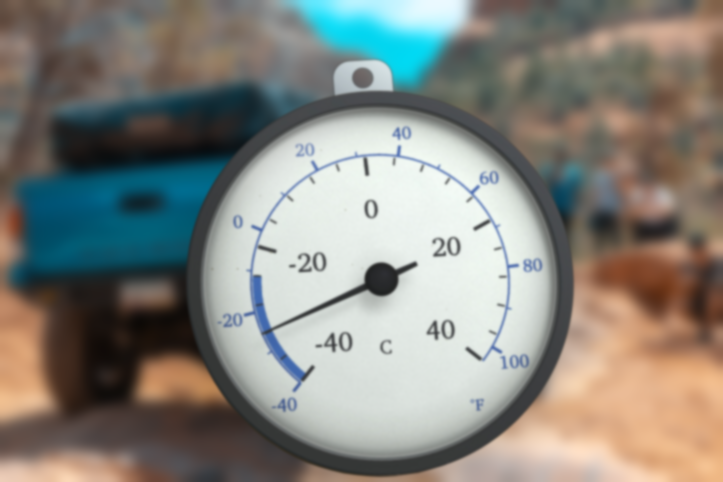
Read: -32°C
